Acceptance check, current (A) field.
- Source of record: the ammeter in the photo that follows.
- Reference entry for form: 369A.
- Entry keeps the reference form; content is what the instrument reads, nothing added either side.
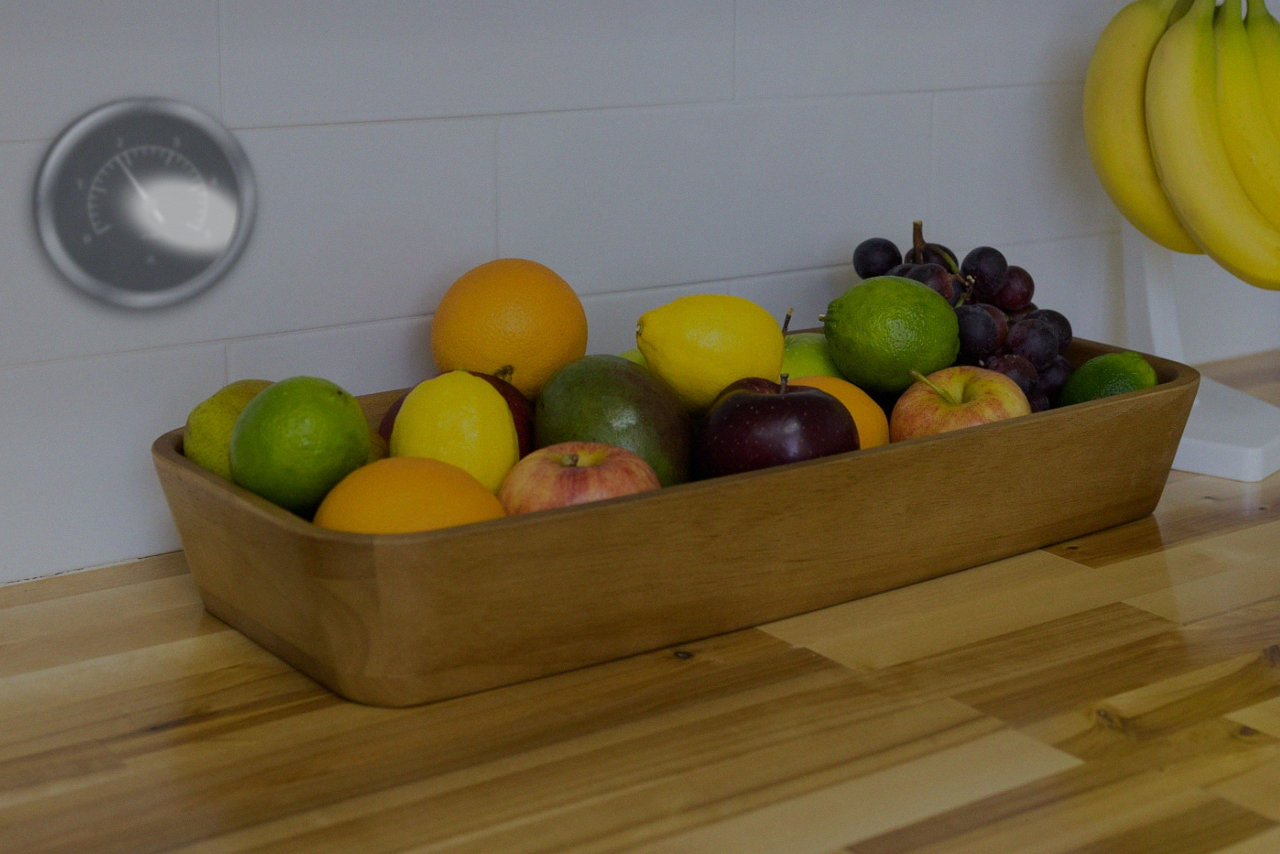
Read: 1.8A
